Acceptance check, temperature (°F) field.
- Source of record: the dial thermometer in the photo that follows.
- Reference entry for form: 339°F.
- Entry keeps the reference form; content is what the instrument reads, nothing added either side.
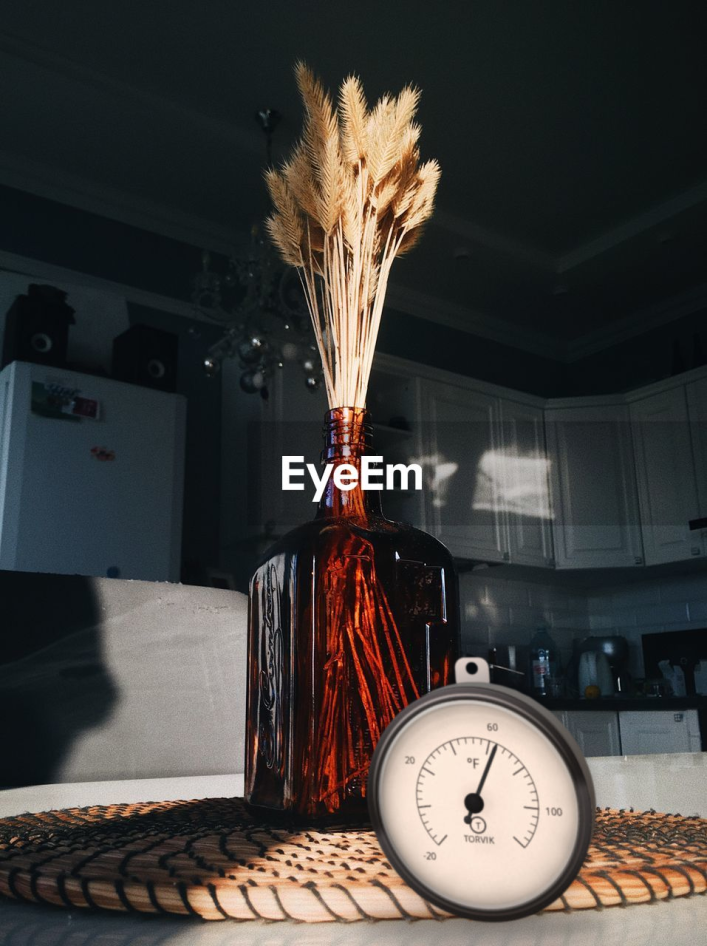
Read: 64°F
